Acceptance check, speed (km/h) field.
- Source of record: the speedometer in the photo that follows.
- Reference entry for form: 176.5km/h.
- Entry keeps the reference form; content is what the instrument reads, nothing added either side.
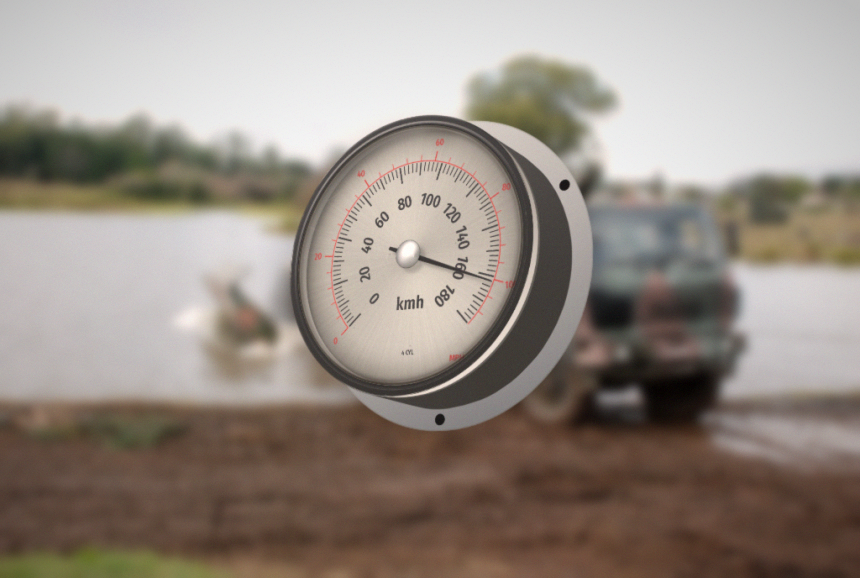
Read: 162km/h
